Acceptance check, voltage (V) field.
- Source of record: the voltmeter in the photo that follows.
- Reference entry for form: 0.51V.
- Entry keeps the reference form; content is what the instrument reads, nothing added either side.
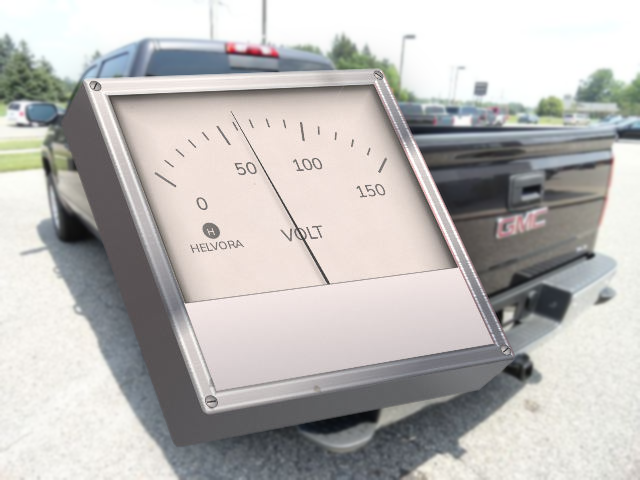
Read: 60V
